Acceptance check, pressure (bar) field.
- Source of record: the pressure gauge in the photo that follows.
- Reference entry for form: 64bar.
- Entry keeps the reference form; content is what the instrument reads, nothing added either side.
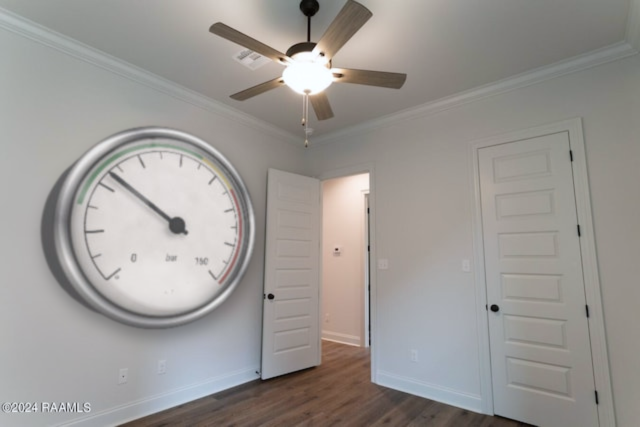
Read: 45bar
